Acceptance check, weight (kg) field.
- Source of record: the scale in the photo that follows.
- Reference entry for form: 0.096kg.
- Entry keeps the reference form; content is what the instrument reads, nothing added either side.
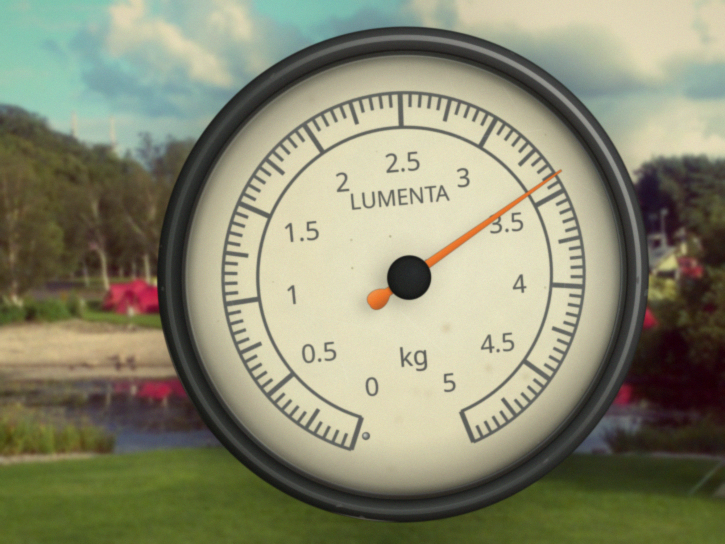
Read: 3.4kg
